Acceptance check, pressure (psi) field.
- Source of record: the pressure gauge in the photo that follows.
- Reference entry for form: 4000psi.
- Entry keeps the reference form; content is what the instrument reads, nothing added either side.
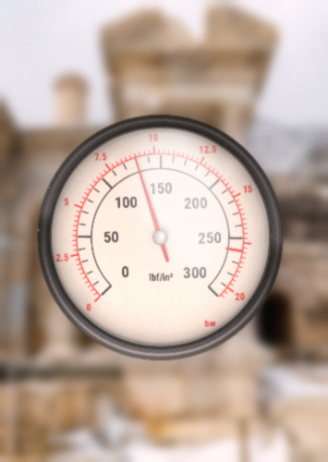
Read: 130psi
